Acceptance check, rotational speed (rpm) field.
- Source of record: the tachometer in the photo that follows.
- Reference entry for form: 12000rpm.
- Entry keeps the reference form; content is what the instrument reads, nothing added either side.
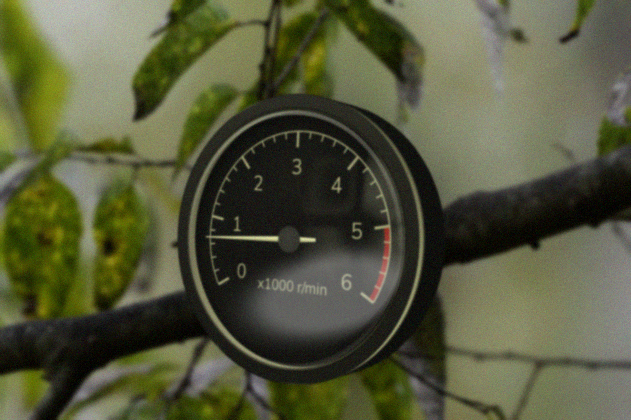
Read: 700rpm
